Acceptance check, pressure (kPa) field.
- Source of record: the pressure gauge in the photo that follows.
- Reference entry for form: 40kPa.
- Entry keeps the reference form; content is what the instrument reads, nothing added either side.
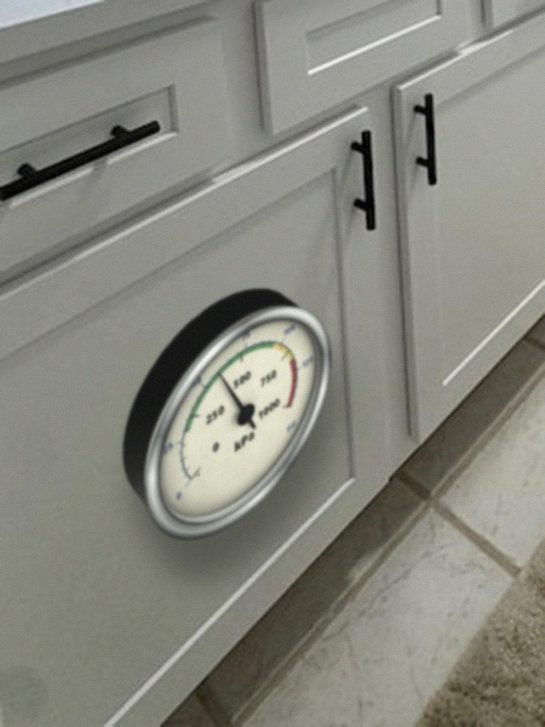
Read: 400kPa
